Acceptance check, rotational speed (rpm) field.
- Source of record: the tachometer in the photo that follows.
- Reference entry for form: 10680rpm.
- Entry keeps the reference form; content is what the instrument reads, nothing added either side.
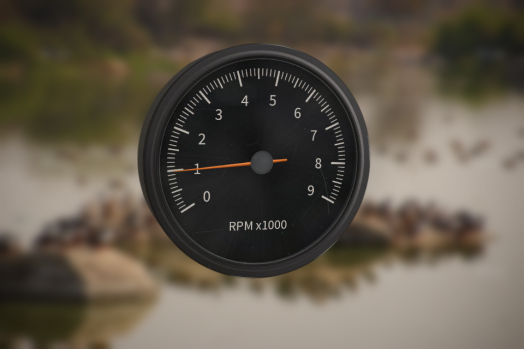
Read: 1000rpm
